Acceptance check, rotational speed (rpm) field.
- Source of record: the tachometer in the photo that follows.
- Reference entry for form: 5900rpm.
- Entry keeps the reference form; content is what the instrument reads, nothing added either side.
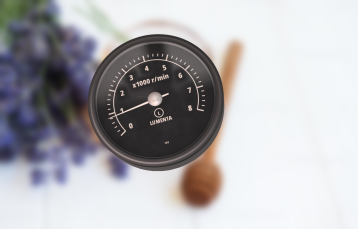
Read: 800rpm
